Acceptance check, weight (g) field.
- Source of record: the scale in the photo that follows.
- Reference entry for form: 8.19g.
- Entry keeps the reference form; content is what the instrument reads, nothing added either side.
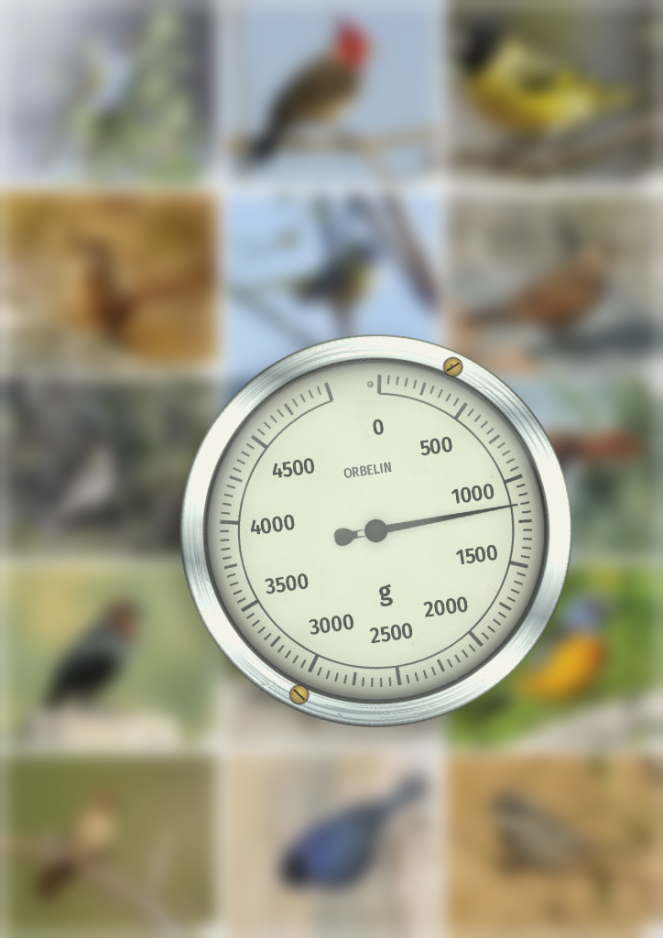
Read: 1150g
